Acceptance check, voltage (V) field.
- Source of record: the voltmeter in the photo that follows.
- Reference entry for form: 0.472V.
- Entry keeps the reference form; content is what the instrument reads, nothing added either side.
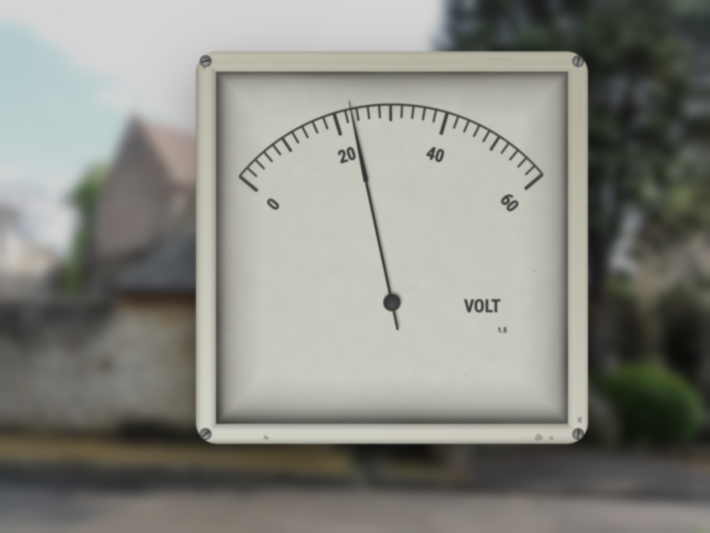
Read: 23V
